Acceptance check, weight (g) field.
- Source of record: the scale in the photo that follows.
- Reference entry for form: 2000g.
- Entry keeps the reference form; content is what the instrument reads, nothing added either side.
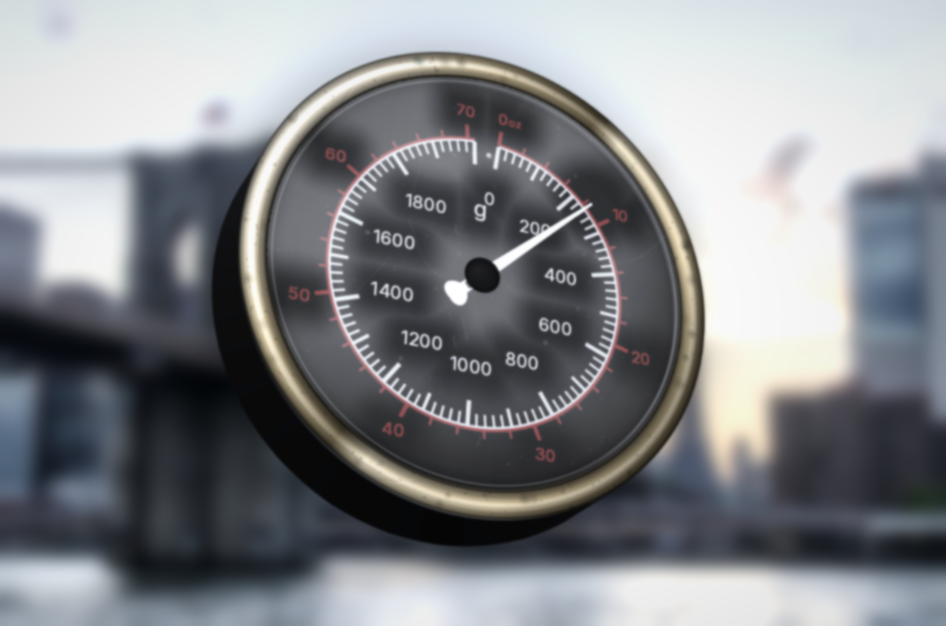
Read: 240g
